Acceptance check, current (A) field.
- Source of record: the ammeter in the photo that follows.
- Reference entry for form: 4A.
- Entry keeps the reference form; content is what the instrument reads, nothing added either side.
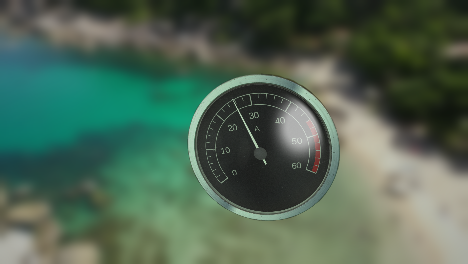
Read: 26A
